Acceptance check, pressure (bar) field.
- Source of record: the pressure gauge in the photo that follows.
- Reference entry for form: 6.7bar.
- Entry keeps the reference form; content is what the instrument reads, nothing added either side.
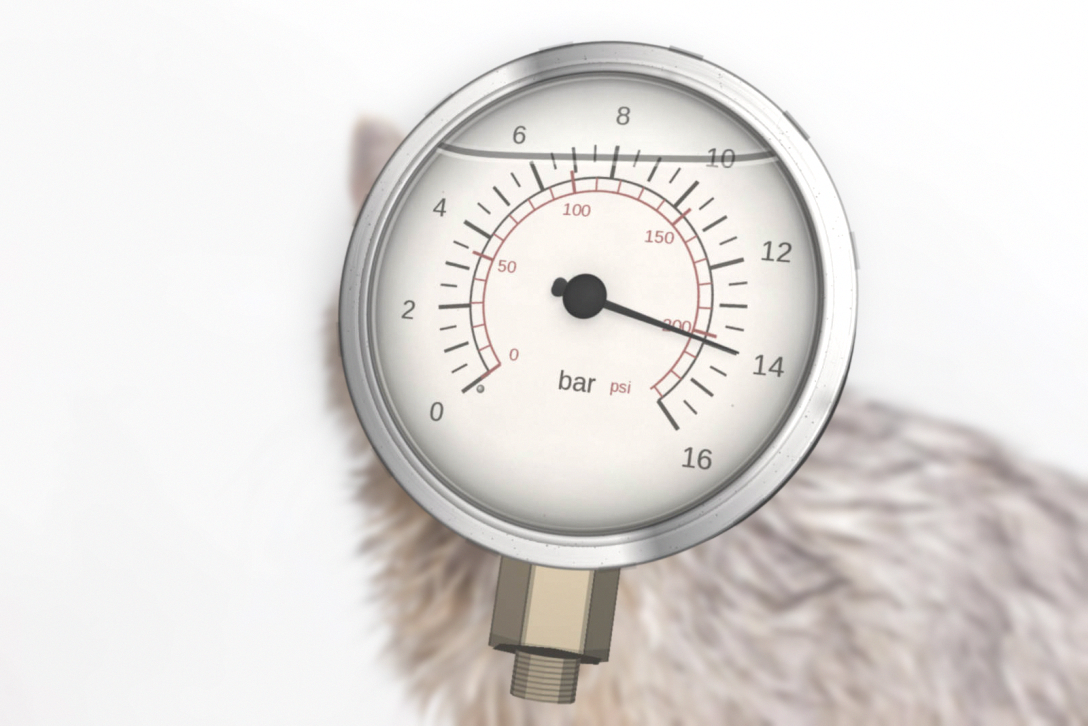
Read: 14bar
